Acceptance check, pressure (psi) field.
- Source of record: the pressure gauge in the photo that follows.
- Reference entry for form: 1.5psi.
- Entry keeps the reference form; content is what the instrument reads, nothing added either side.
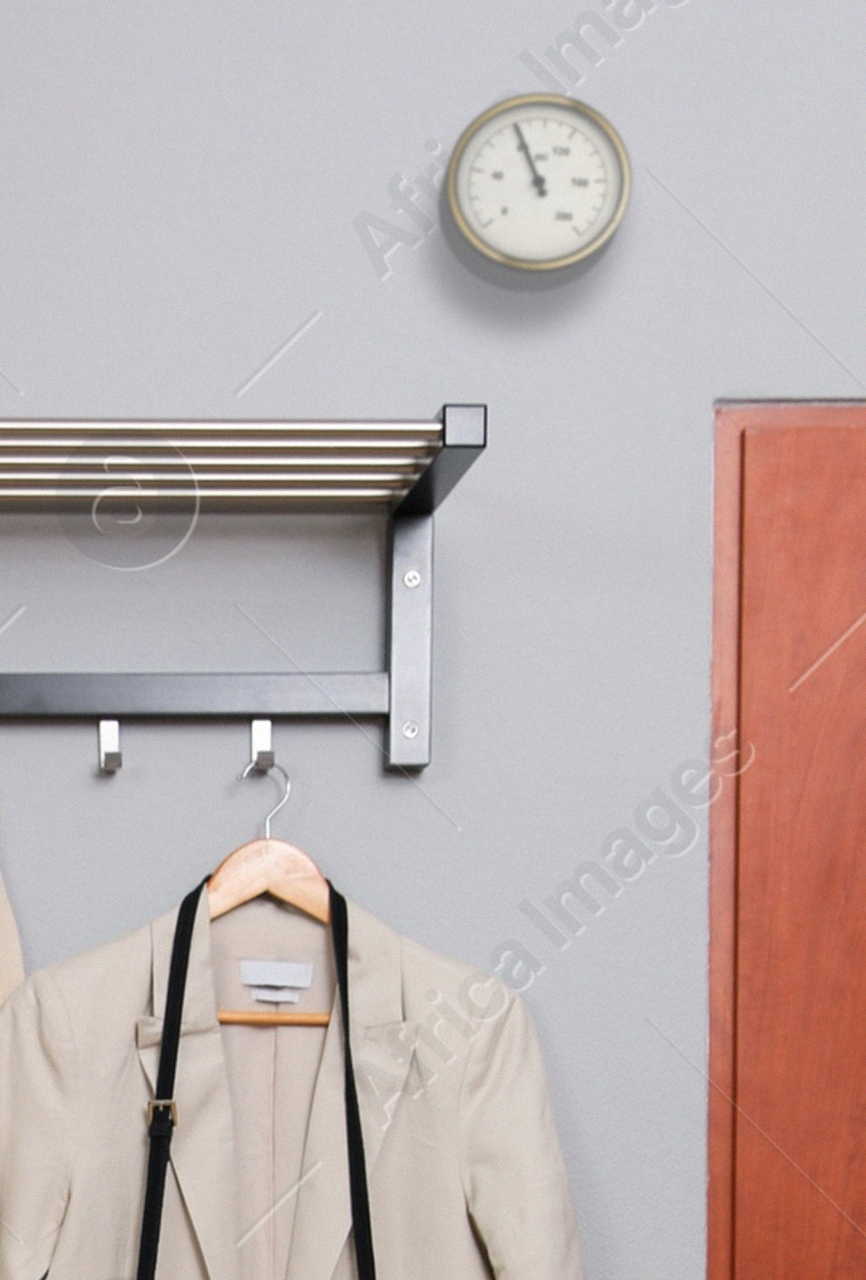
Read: 80psi
